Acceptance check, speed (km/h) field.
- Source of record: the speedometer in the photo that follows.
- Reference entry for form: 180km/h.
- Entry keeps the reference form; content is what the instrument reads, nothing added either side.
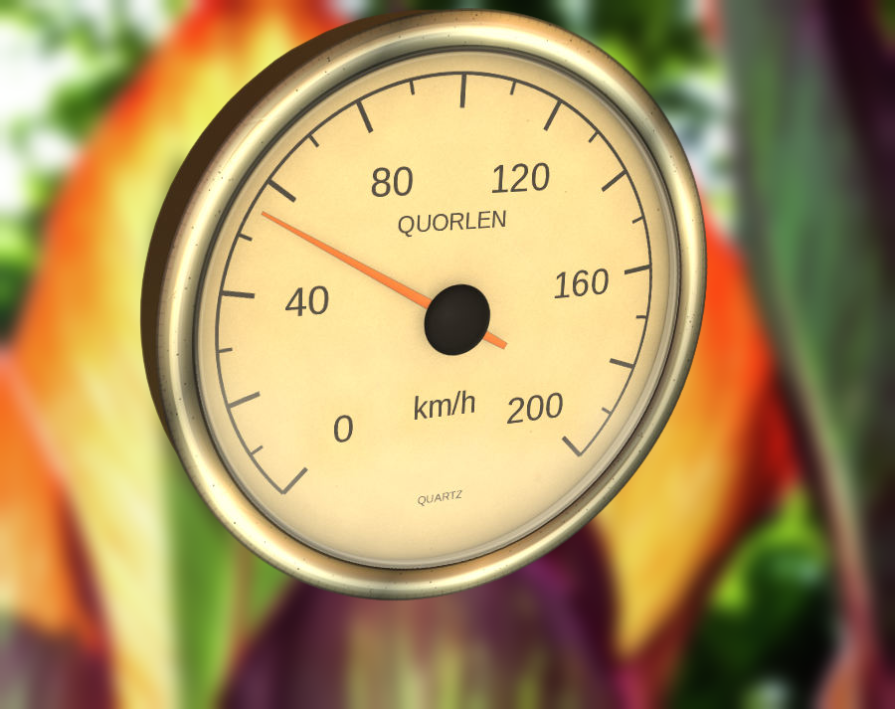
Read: 55km/h
